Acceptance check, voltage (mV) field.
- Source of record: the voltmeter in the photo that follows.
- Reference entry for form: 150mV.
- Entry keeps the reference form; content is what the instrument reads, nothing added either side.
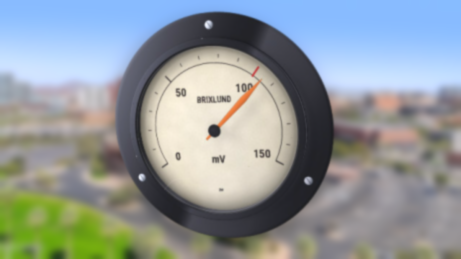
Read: 105mV
